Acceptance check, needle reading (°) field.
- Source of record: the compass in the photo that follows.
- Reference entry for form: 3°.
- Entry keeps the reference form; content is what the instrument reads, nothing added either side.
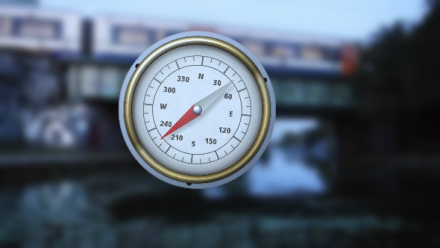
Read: 225°
